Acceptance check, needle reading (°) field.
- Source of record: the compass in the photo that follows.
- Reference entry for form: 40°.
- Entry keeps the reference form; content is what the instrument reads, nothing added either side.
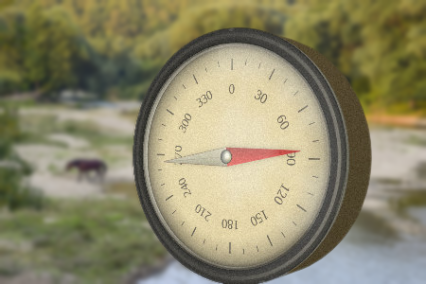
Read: 85°
